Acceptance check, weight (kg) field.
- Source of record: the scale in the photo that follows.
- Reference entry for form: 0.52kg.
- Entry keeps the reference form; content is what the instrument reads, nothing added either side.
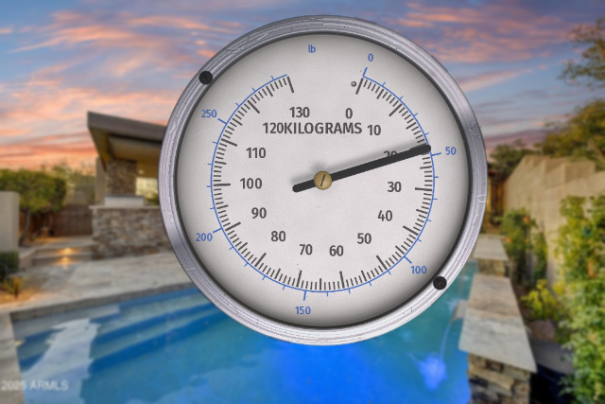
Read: 21kg
